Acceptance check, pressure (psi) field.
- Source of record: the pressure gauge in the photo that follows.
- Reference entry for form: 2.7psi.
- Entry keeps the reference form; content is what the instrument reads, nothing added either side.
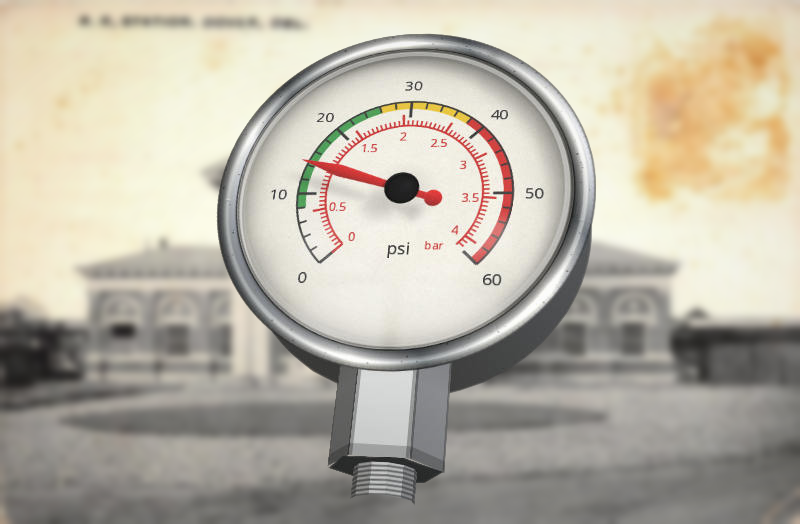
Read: 14psi
